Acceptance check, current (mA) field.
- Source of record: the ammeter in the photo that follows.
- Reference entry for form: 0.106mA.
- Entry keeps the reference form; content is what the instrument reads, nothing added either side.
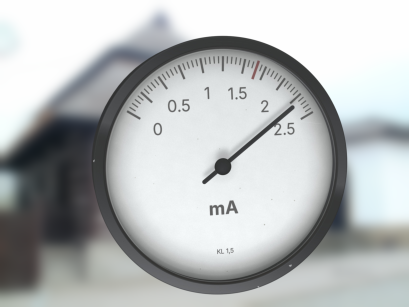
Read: 2.3mA
